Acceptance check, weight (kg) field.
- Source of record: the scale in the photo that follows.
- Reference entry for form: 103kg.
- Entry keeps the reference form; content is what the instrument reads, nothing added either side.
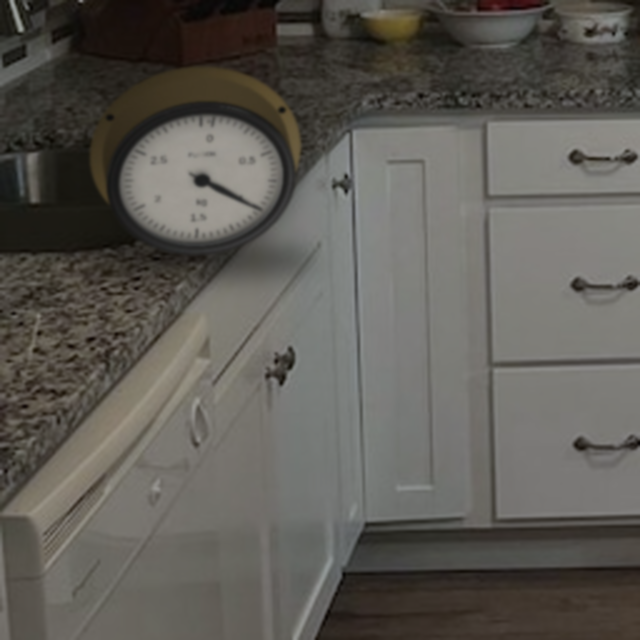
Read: 1kg
